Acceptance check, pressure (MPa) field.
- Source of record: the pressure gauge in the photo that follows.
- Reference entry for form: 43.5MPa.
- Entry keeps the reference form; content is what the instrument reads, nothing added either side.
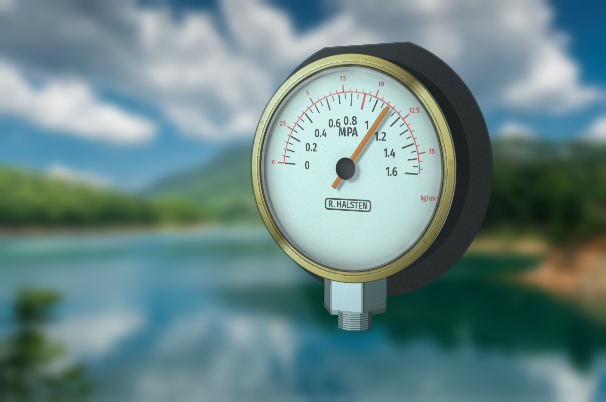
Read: 1.1MPa
